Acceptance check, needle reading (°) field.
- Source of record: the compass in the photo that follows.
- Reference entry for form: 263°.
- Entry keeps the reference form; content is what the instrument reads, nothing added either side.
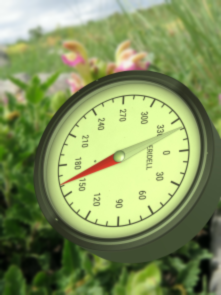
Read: 160°
